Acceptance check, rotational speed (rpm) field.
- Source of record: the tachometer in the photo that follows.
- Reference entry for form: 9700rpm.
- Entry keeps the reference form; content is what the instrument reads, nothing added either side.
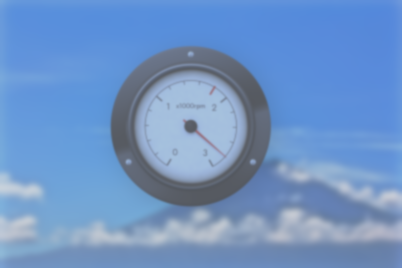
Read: 2800rpm
